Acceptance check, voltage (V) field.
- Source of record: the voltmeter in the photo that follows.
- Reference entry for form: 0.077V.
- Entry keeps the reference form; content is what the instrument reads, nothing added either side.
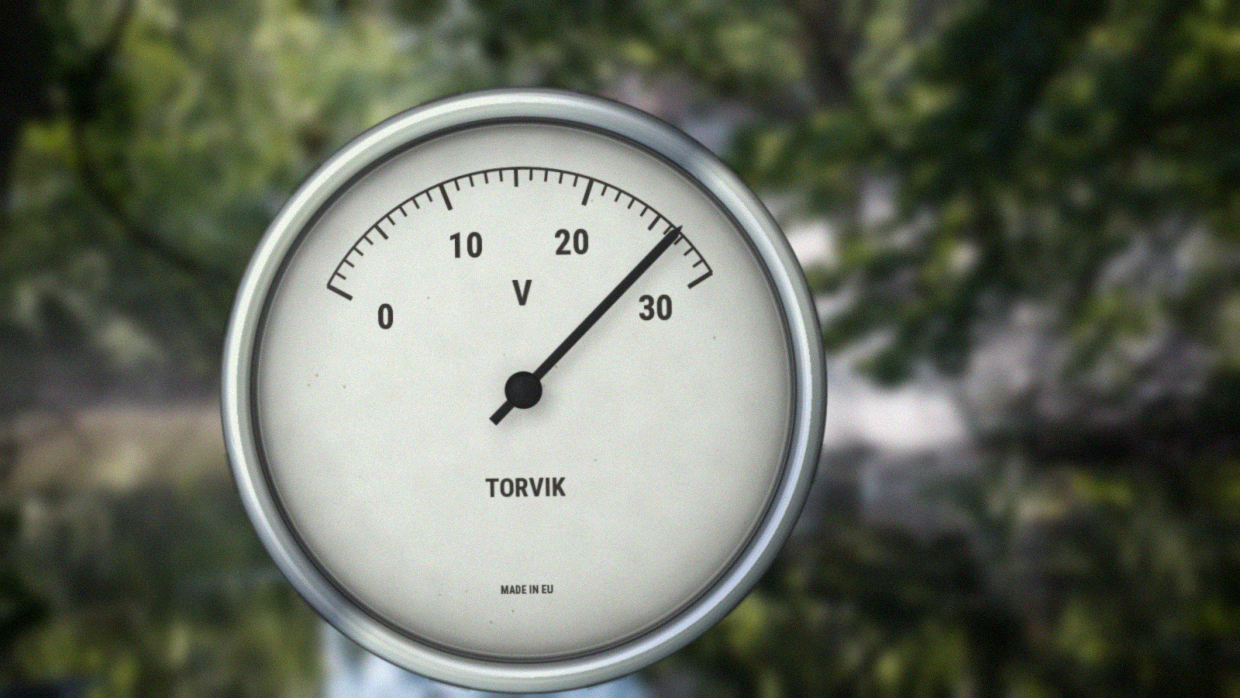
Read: 26.5V
